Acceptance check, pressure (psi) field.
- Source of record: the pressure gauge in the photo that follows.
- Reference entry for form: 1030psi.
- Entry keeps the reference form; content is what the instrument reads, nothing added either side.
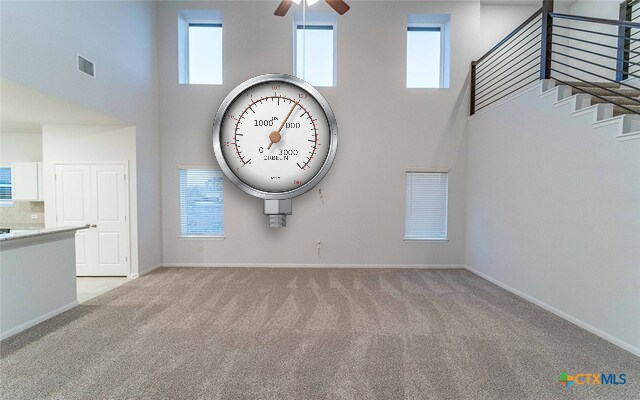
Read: 1800psi
